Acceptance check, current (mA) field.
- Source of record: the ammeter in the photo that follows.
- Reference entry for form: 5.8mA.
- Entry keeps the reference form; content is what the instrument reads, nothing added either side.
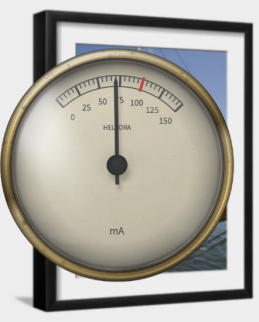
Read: 70mA
